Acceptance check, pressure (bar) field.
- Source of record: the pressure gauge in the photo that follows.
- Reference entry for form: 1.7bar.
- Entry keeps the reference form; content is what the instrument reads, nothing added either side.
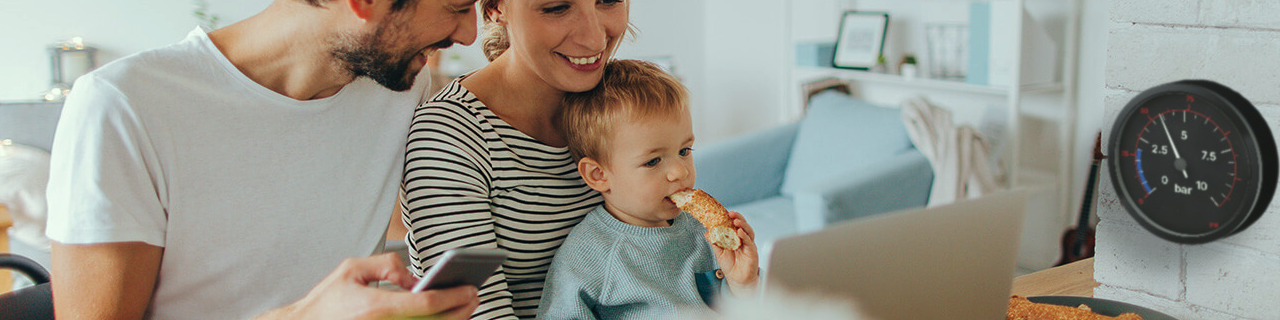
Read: 4bar
